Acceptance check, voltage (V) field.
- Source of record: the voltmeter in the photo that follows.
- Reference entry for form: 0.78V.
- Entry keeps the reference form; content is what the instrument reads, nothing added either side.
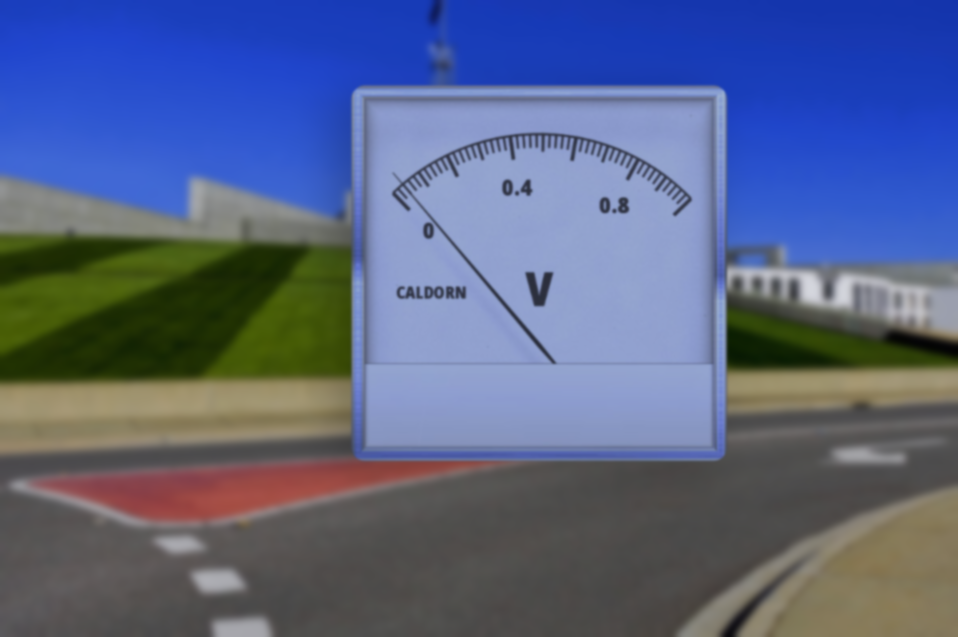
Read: 0.04V
